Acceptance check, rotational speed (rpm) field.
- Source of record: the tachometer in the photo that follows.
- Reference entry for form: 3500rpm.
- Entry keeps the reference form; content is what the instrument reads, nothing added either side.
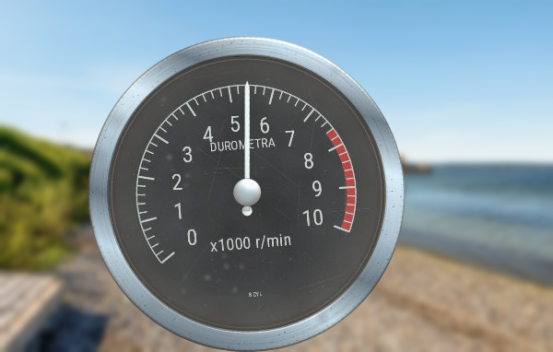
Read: 5400rpm
